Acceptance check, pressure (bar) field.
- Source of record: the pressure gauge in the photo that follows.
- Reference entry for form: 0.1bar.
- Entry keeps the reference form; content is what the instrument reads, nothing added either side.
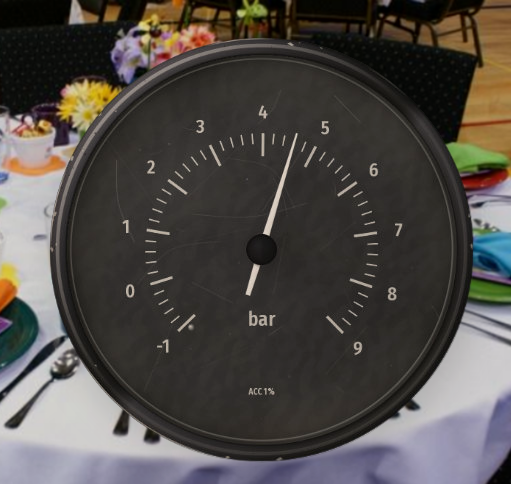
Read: 4.6bar
